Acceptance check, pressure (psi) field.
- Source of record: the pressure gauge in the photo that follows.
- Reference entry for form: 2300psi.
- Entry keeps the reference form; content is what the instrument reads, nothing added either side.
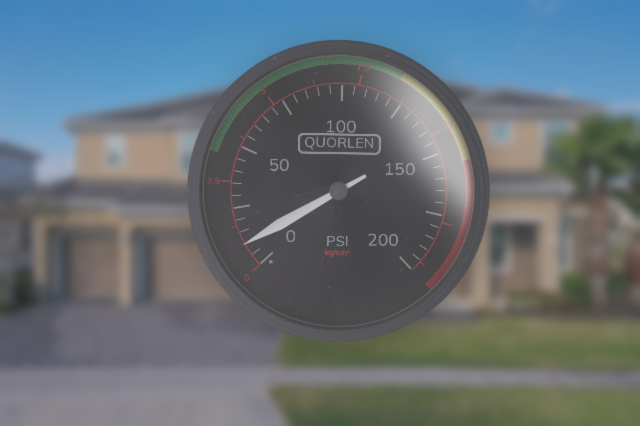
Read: 10psi
